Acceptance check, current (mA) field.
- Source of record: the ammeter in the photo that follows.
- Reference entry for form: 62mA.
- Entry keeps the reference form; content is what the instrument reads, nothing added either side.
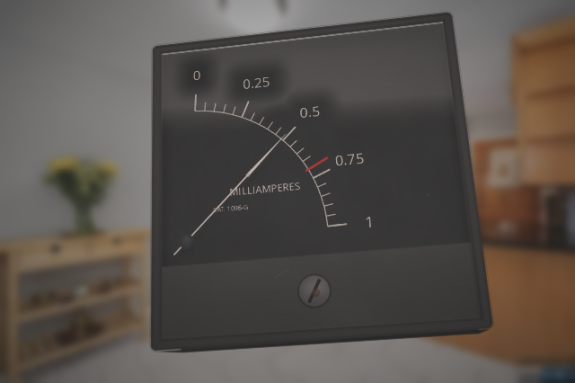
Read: 0.5mA
